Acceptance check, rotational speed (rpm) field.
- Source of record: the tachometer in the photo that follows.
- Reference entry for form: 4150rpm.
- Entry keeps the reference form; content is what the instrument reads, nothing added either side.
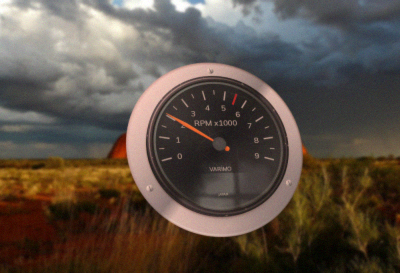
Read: 2000rpm
